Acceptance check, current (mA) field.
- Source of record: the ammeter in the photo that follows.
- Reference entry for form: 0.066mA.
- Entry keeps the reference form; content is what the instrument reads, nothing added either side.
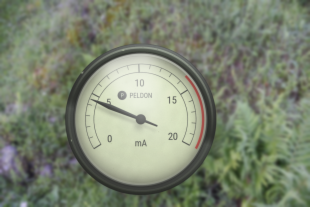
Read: 4.5mA
